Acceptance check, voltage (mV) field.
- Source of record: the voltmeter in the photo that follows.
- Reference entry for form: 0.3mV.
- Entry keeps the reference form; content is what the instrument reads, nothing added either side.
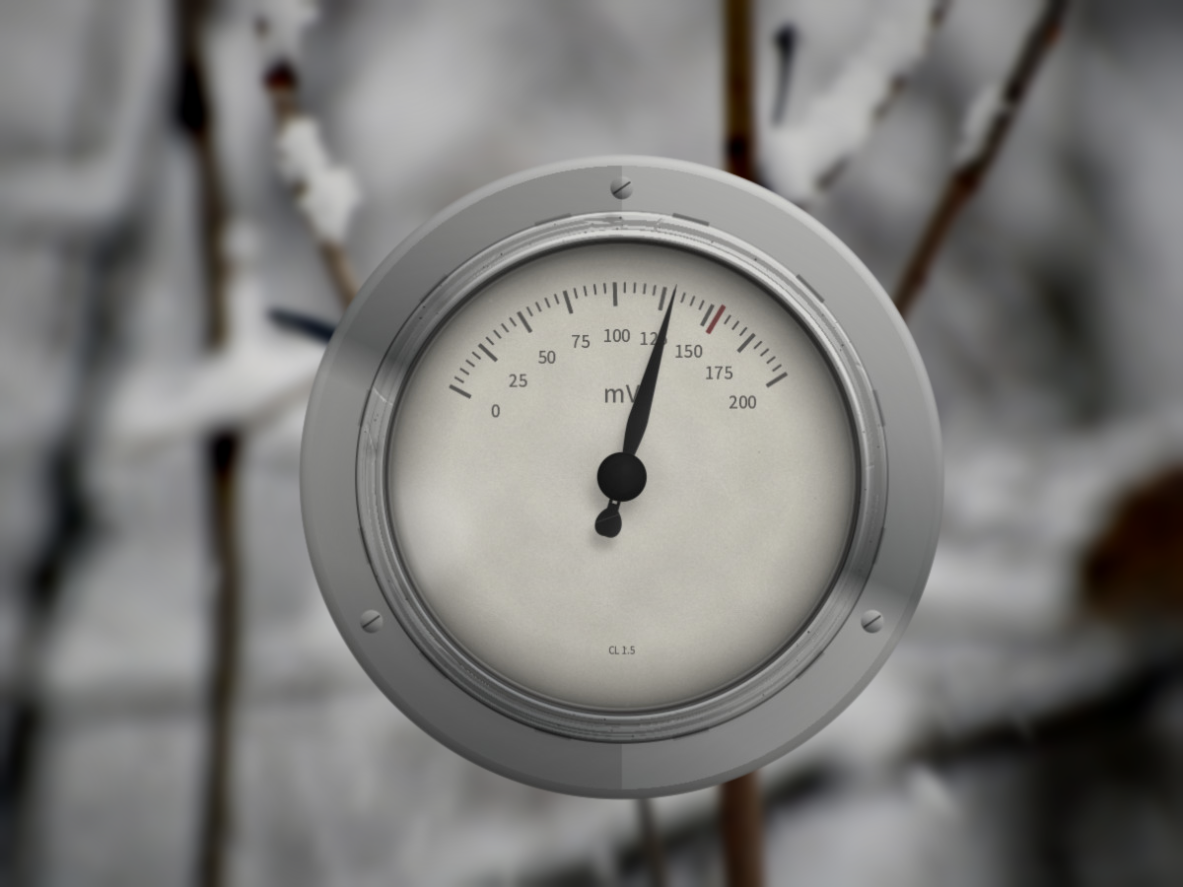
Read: 130mV
